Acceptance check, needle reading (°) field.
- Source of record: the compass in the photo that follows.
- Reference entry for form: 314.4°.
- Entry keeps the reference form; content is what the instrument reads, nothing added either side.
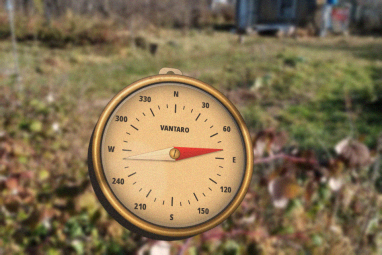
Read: 80°
